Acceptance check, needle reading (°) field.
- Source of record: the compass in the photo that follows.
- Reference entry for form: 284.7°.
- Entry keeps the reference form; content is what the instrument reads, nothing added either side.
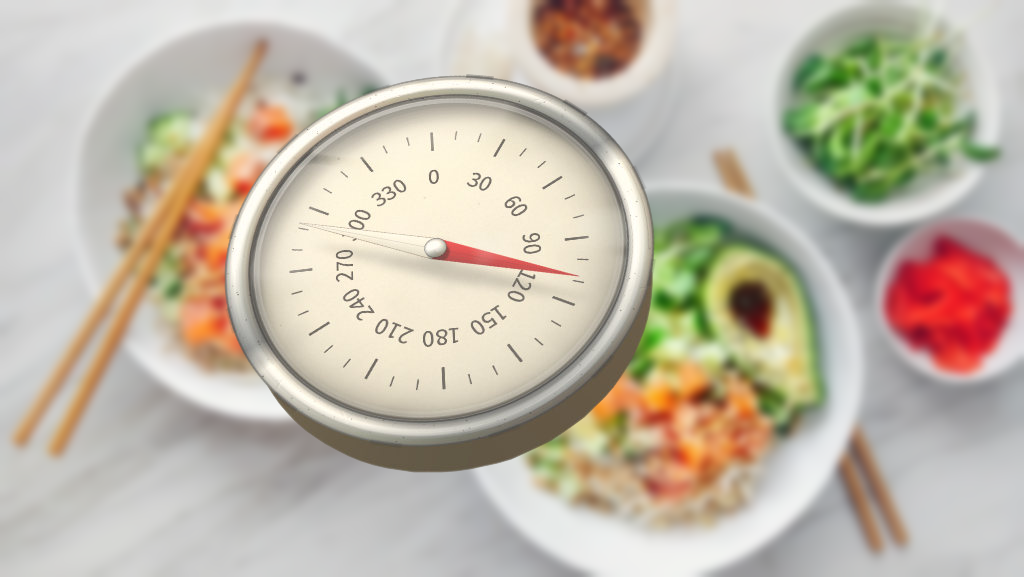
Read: 110°
